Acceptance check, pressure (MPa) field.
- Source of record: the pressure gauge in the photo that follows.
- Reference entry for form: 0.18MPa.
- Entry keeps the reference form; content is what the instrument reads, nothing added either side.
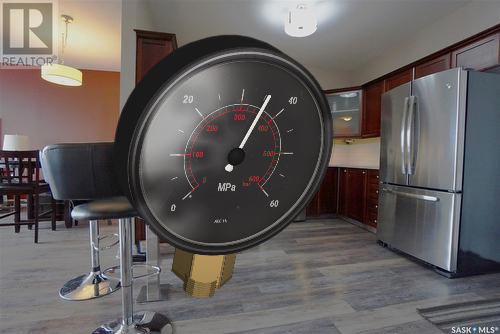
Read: 35MPa
